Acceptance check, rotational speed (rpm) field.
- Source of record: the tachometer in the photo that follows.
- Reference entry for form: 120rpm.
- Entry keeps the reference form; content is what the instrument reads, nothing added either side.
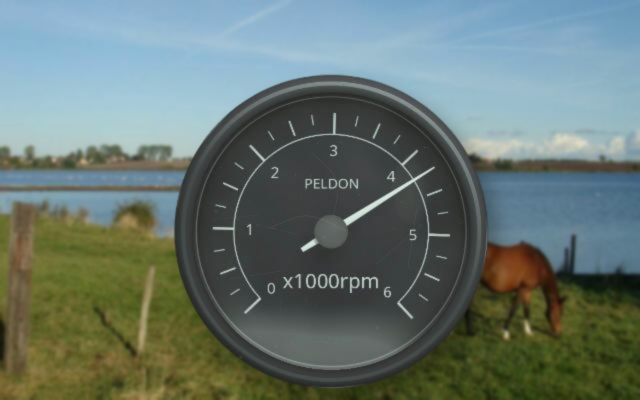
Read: 4250rpm
